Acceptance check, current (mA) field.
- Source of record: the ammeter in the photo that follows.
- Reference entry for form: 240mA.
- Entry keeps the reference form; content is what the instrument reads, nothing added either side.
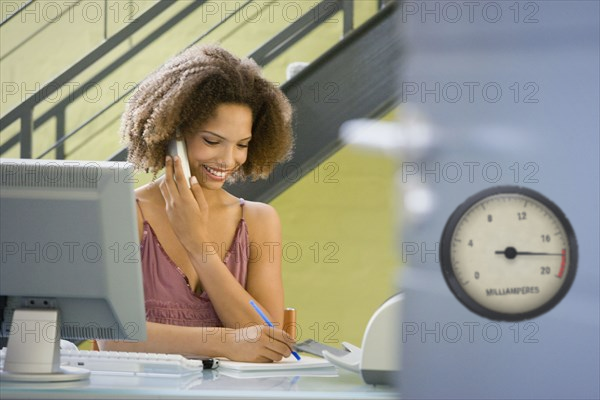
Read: 18mA
